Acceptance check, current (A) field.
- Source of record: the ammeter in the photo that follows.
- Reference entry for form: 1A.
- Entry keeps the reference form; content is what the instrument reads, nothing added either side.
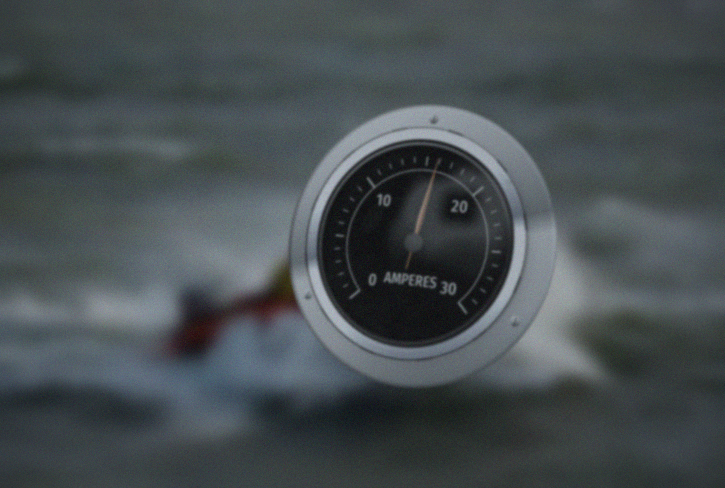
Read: 16A
